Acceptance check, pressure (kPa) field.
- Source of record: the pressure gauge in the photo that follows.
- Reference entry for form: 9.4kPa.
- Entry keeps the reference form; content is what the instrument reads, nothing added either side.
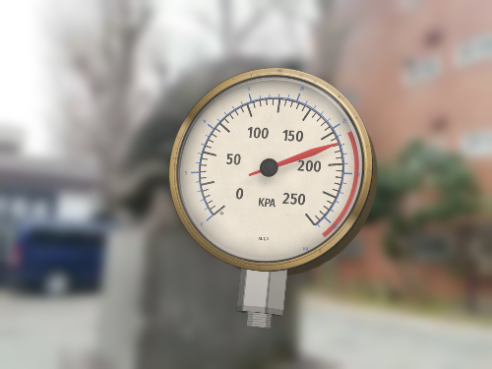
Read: 185kPa
